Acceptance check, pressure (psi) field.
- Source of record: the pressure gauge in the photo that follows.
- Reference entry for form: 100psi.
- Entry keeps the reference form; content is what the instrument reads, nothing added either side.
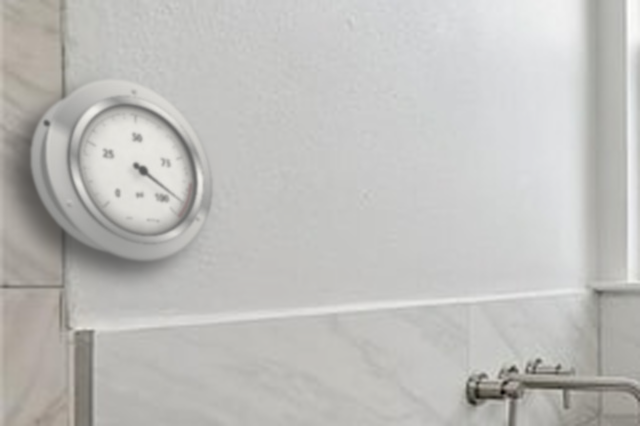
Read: 95psi
